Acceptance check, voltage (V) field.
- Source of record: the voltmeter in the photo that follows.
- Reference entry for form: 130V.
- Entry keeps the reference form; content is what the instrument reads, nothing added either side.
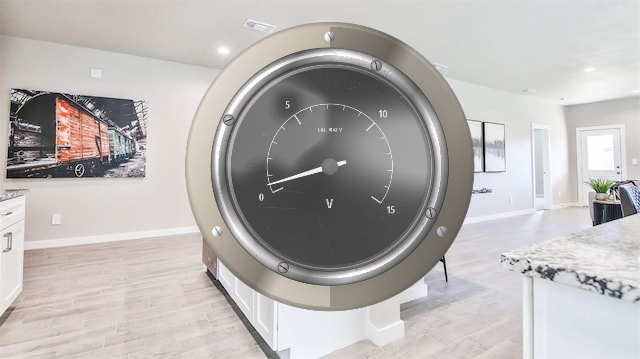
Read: 0.5V
